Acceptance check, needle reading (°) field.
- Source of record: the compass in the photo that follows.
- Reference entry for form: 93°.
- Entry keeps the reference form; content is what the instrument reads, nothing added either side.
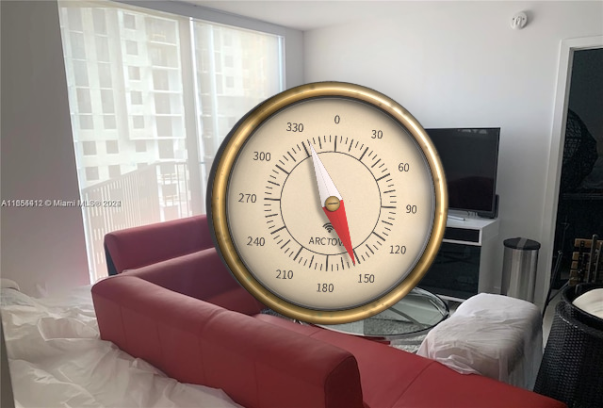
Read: 155°
